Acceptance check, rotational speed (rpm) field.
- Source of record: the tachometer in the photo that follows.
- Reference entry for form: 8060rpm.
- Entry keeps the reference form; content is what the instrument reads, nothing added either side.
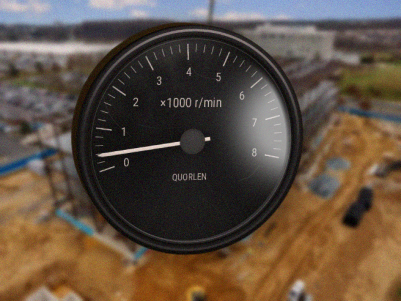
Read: 400rpm
